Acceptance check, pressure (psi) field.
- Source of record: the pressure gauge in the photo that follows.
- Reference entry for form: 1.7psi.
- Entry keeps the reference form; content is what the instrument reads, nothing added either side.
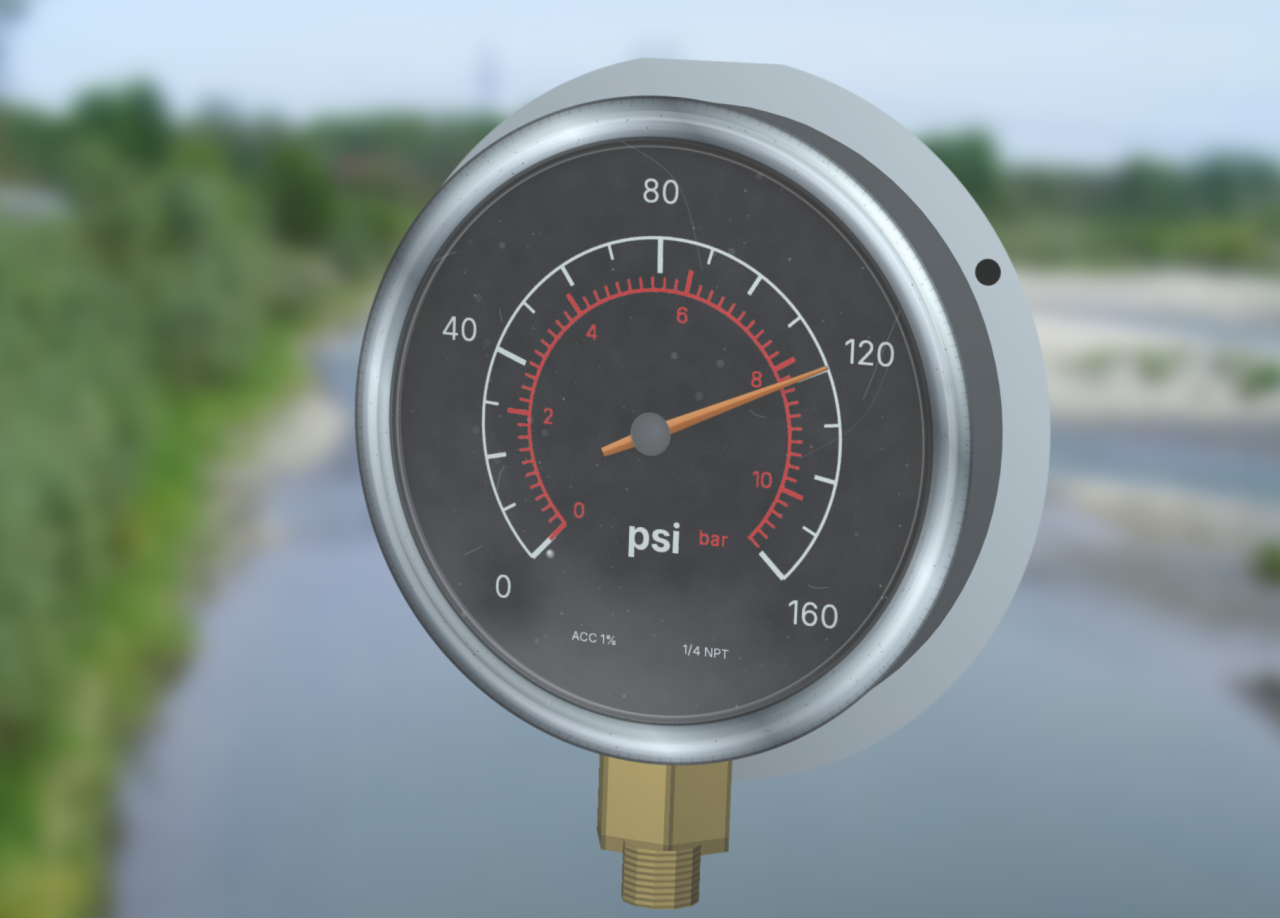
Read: 120psi
